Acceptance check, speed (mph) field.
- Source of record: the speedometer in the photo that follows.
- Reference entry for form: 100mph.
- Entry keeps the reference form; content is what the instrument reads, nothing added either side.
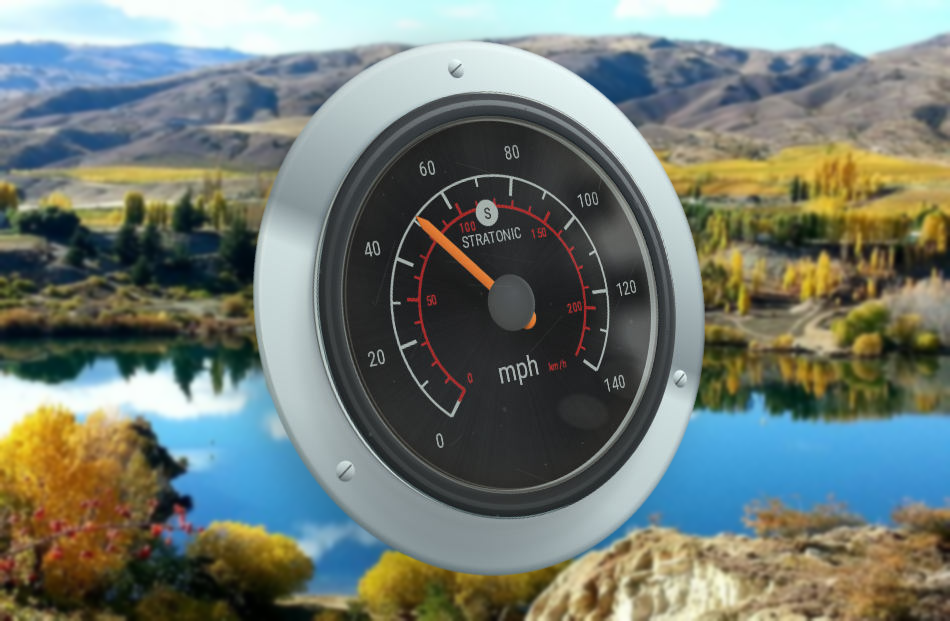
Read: 50mph
